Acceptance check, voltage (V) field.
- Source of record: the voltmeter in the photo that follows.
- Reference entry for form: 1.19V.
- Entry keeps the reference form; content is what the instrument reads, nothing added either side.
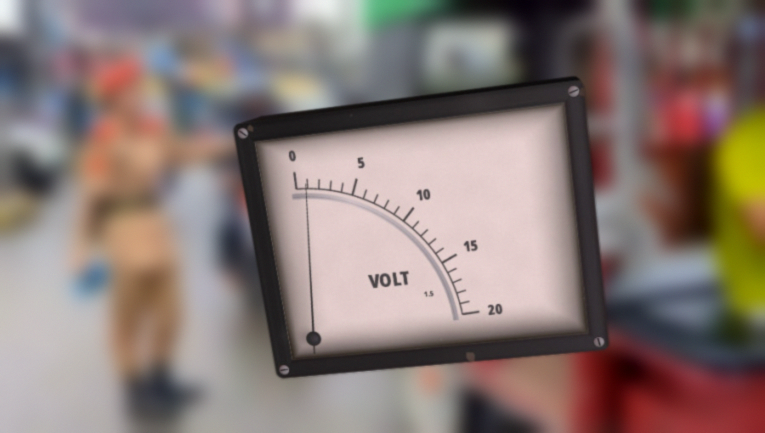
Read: 1V
